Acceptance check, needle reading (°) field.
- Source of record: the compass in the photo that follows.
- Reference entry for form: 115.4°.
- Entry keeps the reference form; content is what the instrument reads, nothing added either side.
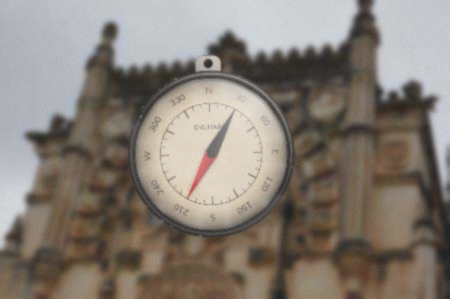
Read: 210°
